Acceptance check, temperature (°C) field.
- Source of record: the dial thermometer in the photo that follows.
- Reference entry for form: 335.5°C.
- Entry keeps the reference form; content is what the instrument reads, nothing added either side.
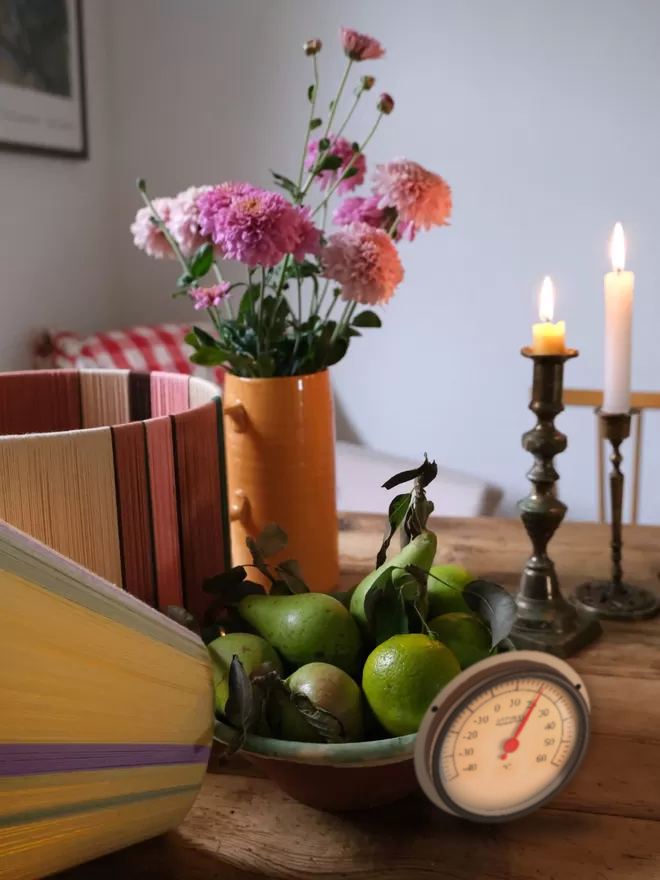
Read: 20°C
